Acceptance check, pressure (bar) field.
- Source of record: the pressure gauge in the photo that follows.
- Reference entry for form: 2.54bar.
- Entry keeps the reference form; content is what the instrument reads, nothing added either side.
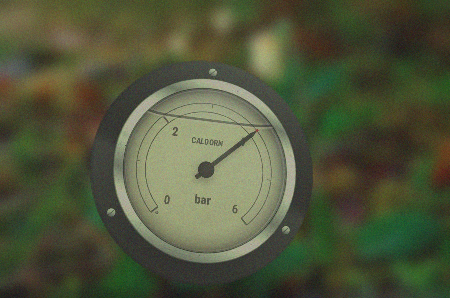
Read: 4bar
